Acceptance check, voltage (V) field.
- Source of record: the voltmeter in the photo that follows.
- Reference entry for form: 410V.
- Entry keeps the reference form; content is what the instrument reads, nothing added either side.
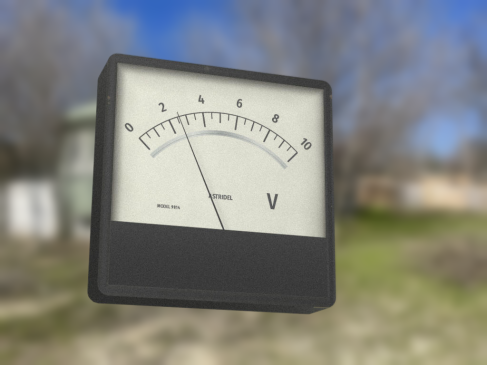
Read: 2.5V
